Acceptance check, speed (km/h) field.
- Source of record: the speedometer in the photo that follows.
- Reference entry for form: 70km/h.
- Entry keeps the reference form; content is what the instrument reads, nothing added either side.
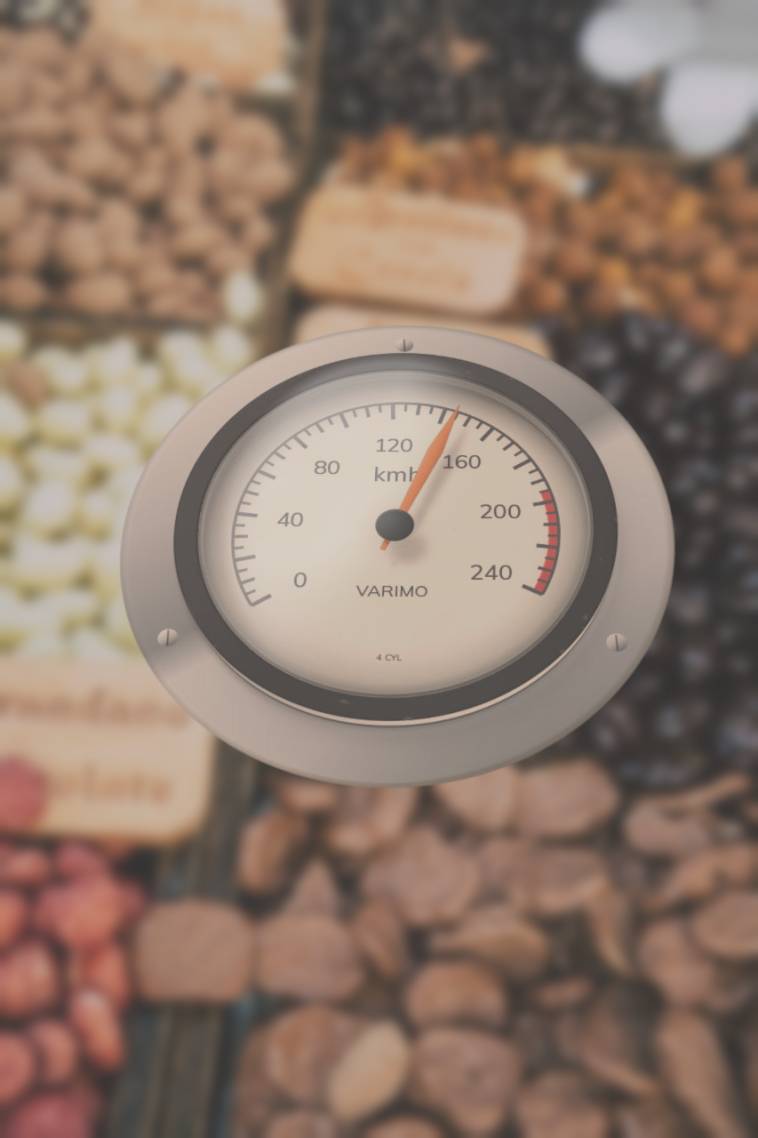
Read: 145km/h
